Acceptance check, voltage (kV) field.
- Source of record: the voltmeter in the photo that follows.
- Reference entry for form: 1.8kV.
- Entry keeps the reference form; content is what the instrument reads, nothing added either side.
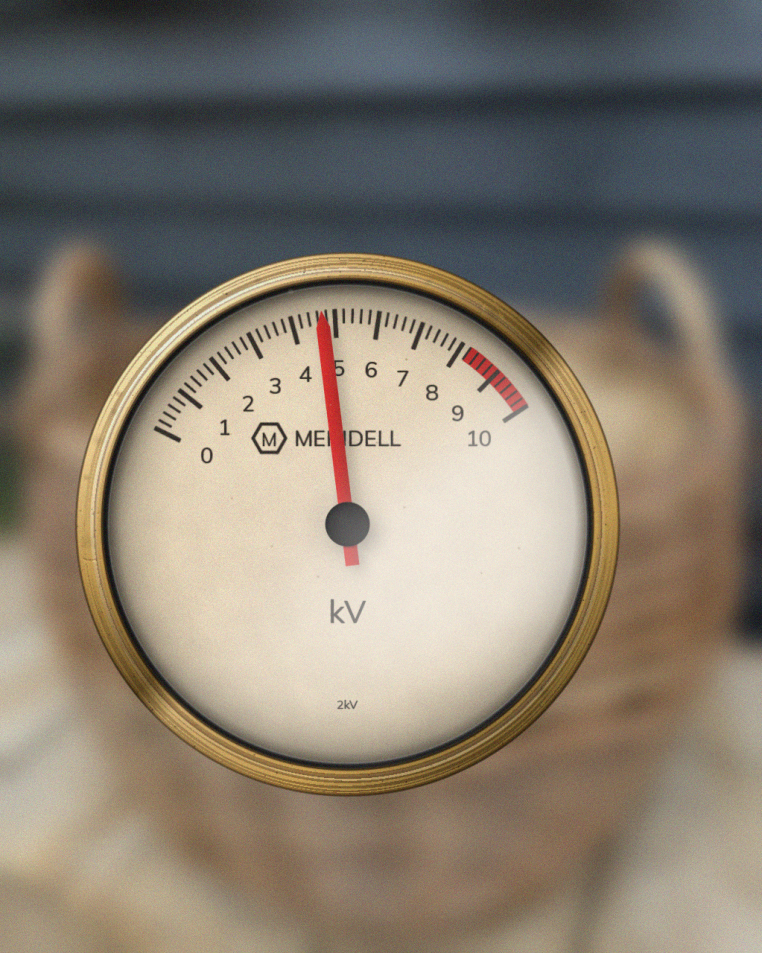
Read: 4.7kV
